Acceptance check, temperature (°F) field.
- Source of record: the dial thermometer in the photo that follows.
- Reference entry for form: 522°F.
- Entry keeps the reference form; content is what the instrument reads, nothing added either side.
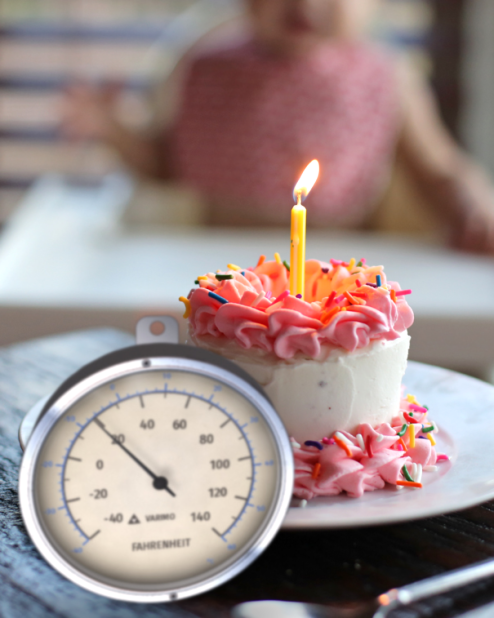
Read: 20°F
